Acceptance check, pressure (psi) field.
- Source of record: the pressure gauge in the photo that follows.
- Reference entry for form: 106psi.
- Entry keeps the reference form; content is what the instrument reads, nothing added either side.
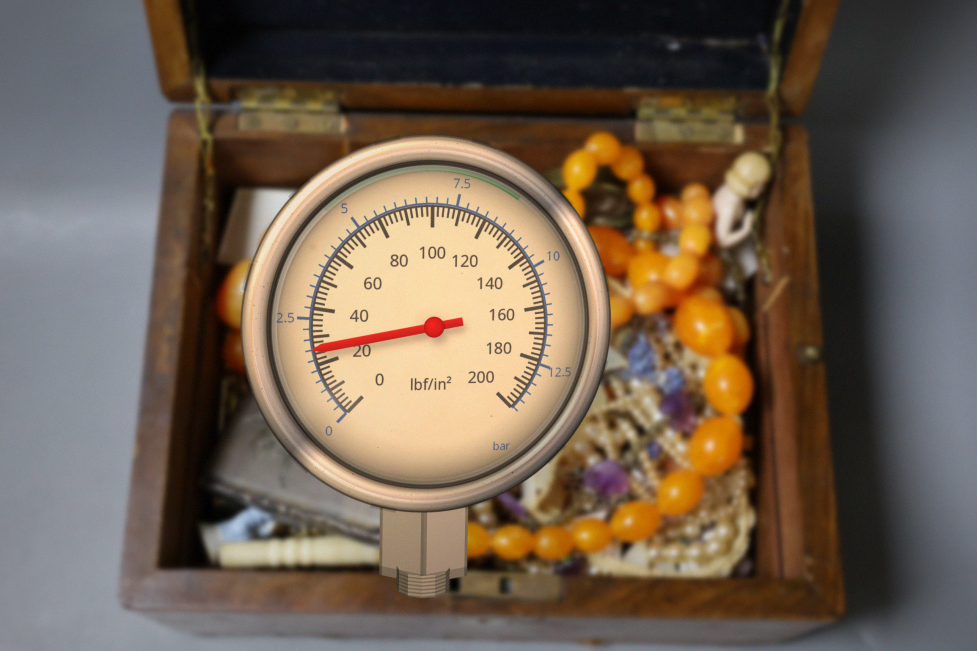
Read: 26psi
